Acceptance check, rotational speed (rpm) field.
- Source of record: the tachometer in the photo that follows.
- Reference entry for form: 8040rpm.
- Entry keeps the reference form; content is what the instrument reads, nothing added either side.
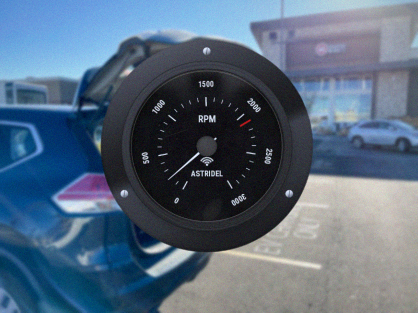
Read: 200rpm
